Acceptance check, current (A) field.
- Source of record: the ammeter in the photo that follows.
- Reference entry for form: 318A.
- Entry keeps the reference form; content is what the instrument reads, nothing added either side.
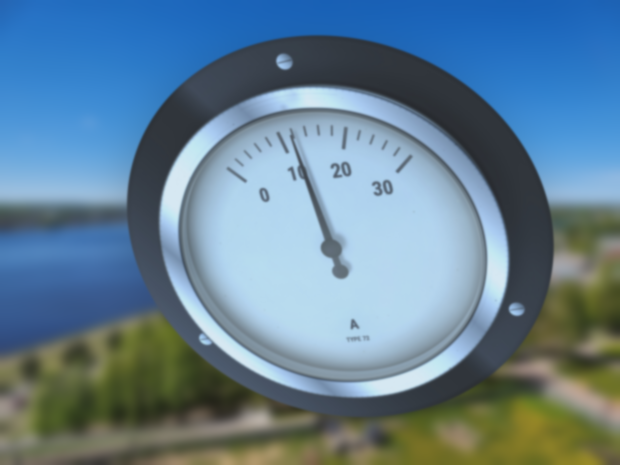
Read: 12A
